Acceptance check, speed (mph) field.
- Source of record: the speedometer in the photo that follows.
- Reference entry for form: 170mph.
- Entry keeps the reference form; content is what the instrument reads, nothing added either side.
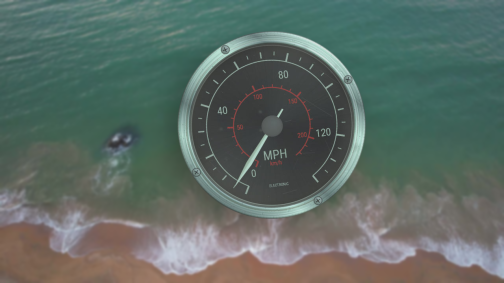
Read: 5mph
